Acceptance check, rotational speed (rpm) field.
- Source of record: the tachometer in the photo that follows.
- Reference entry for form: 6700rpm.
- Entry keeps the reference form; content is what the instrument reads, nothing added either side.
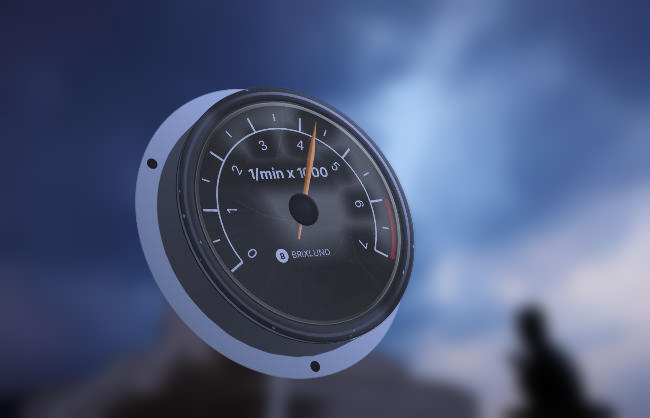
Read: 4250rpm
